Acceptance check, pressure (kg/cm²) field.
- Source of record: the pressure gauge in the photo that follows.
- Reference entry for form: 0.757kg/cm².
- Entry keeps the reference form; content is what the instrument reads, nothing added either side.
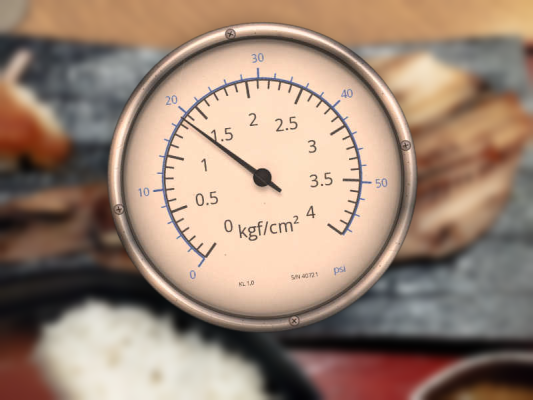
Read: 1.35kg/cm²
